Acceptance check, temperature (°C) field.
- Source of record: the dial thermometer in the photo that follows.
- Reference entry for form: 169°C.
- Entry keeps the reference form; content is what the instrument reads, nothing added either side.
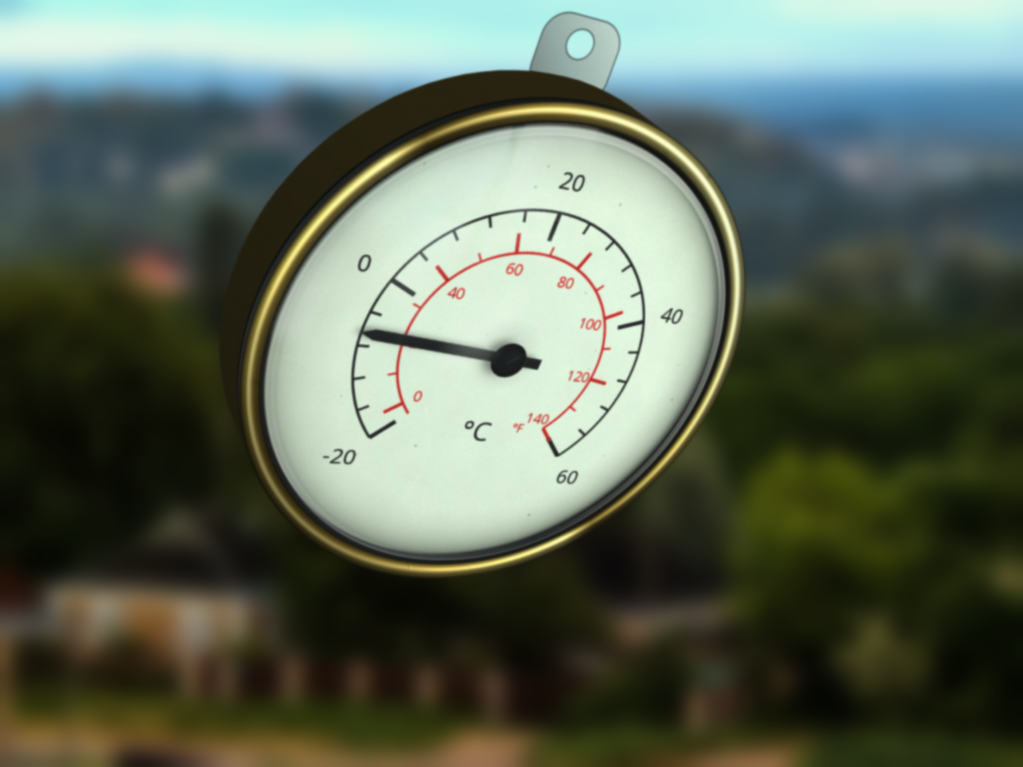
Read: -6°C
